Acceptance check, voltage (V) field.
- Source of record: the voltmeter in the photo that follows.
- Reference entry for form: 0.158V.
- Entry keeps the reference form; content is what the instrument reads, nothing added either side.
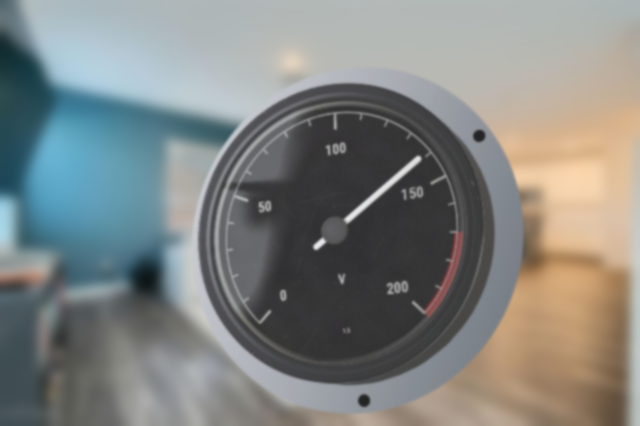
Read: 140V
